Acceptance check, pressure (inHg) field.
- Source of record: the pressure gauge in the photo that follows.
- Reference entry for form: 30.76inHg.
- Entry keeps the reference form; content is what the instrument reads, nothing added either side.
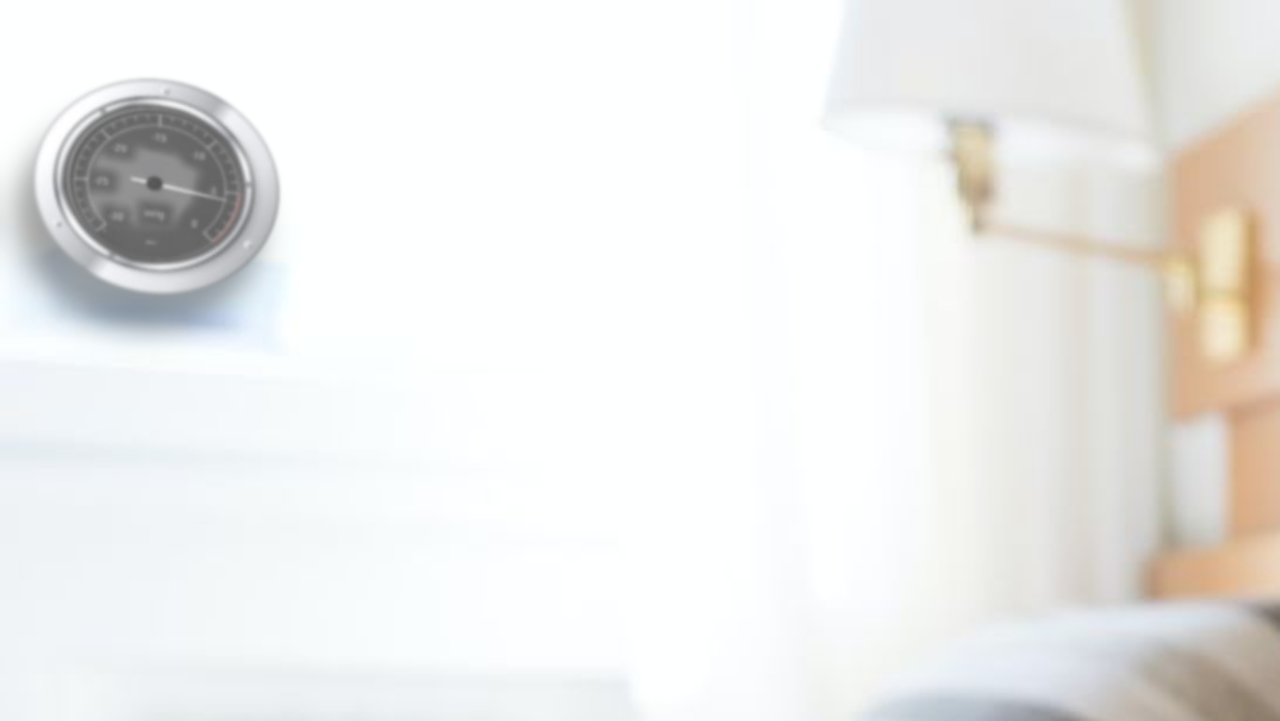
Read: -4inHg
